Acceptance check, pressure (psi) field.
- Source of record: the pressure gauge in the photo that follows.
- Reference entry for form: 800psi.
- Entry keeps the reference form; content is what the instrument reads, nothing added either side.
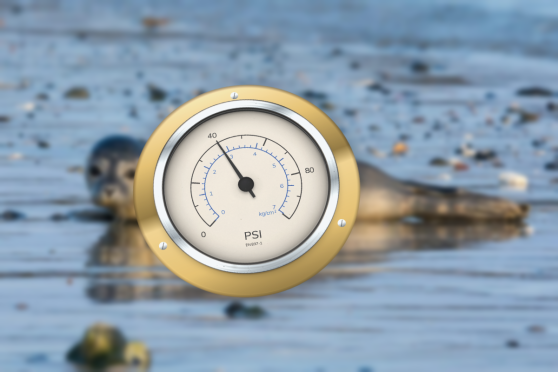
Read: 40psi
